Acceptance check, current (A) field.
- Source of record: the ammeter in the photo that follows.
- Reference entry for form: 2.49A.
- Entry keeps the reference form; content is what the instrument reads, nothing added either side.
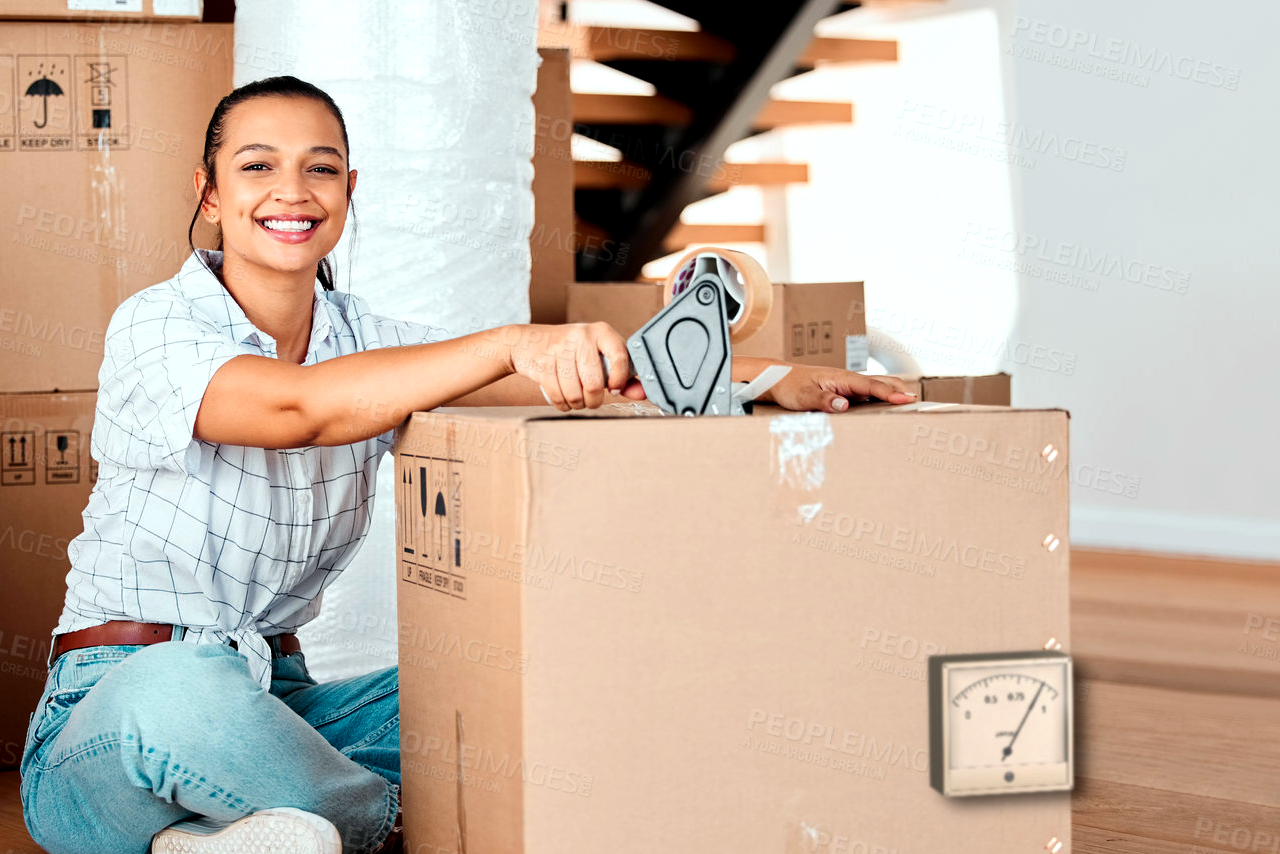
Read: 0.9A
